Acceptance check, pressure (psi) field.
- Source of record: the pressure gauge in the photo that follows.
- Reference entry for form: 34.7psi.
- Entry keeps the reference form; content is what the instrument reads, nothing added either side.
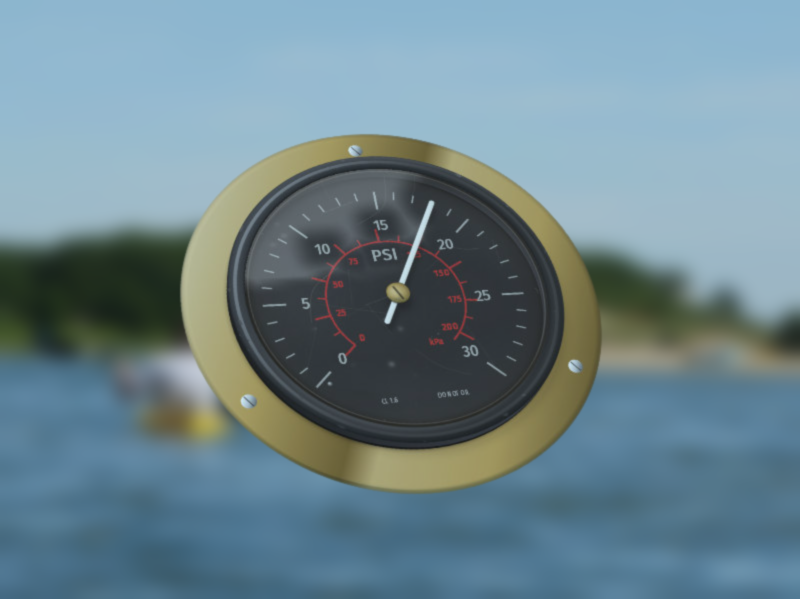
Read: 18psi
